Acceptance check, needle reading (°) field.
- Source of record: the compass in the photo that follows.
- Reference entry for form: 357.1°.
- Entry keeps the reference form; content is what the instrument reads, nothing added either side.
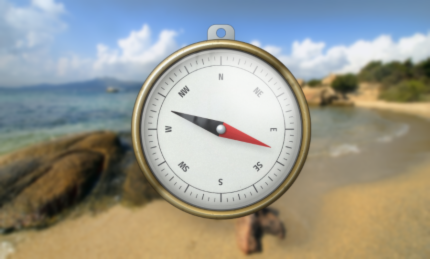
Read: 110°
